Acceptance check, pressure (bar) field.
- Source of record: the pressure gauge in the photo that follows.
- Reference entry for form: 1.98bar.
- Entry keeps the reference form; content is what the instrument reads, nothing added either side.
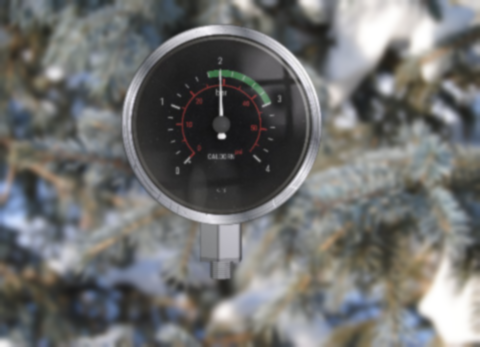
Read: 2bar
